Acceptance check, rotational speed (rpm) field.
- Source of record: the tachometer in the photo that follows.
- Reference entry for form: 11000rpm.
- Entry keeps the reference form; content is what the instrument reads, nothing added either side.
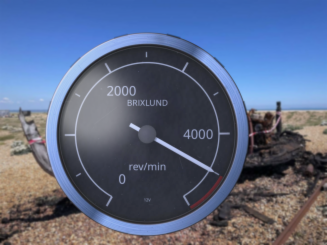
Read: 4500rpm
